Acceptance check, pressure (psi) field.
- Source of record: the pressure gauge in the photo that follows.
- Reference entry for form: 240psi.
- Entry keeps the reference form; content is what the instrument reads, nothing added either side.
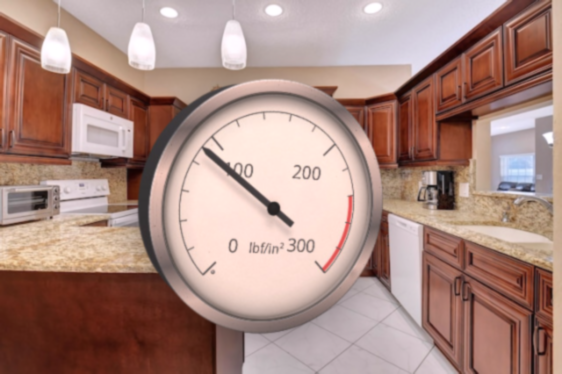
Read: 90psi
